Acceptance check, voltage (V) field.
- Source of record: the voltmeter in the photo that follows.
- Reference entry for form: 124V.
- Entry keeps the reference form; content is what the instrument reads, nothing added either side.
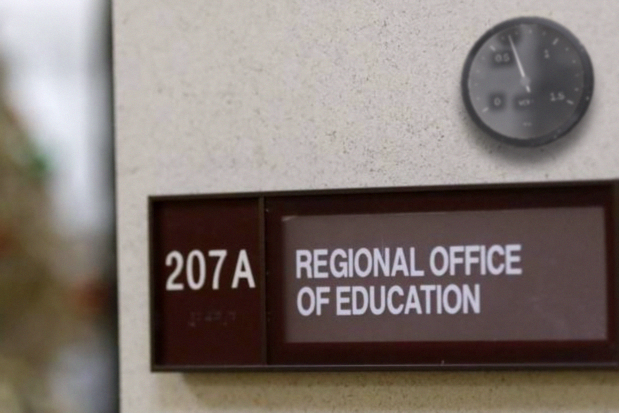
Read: 0.65V
